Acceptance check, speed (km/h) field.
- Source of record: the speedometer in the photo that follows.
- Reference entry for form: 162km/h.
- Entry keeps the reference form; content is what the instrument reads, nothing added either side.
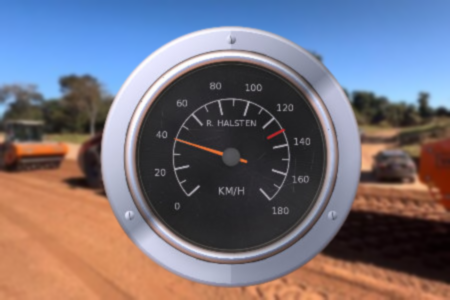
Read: 40km/h
